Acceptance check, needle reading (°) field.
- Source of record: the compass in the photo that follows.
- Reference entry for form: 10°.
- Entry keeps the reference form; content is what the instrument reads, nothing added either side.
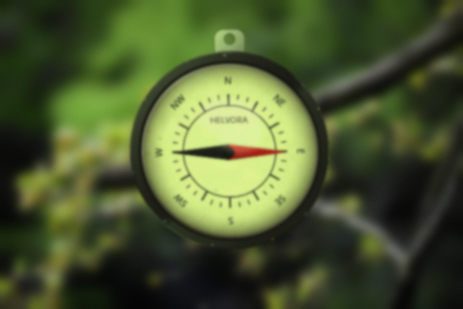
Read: 90°
